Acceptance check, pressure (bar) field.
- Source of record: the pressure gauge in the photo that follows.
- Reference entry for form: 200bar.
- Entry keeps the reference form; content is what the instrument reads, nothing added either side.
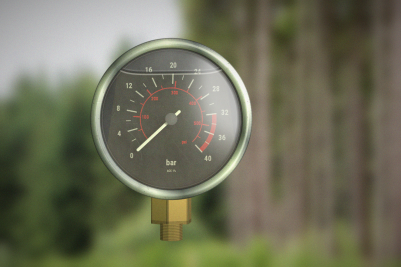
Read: 0bar
